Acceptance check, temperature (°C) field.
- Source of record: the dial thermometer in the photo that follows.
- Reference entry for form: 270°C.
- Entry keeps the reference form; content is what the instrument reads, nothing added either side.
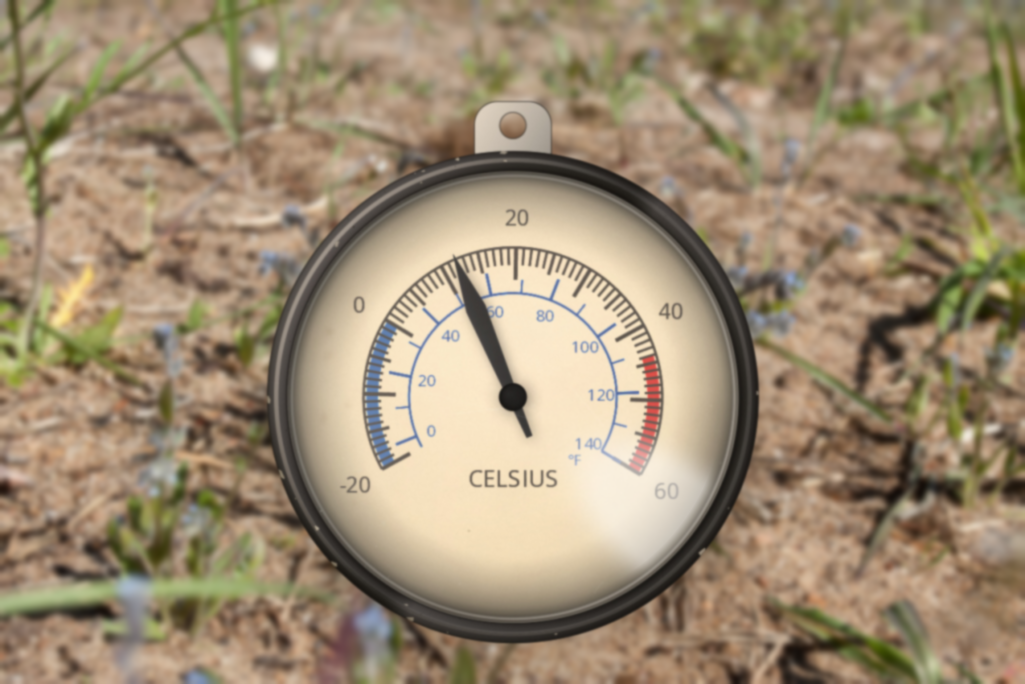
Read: 12°C
